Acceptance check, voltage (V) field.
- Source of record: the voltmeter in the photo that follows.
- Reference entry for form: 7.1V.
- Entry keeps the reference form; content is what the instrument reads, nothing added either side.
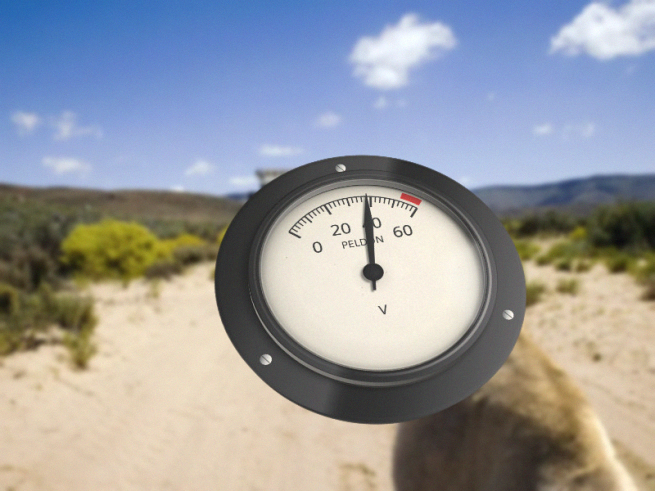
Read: 38V
